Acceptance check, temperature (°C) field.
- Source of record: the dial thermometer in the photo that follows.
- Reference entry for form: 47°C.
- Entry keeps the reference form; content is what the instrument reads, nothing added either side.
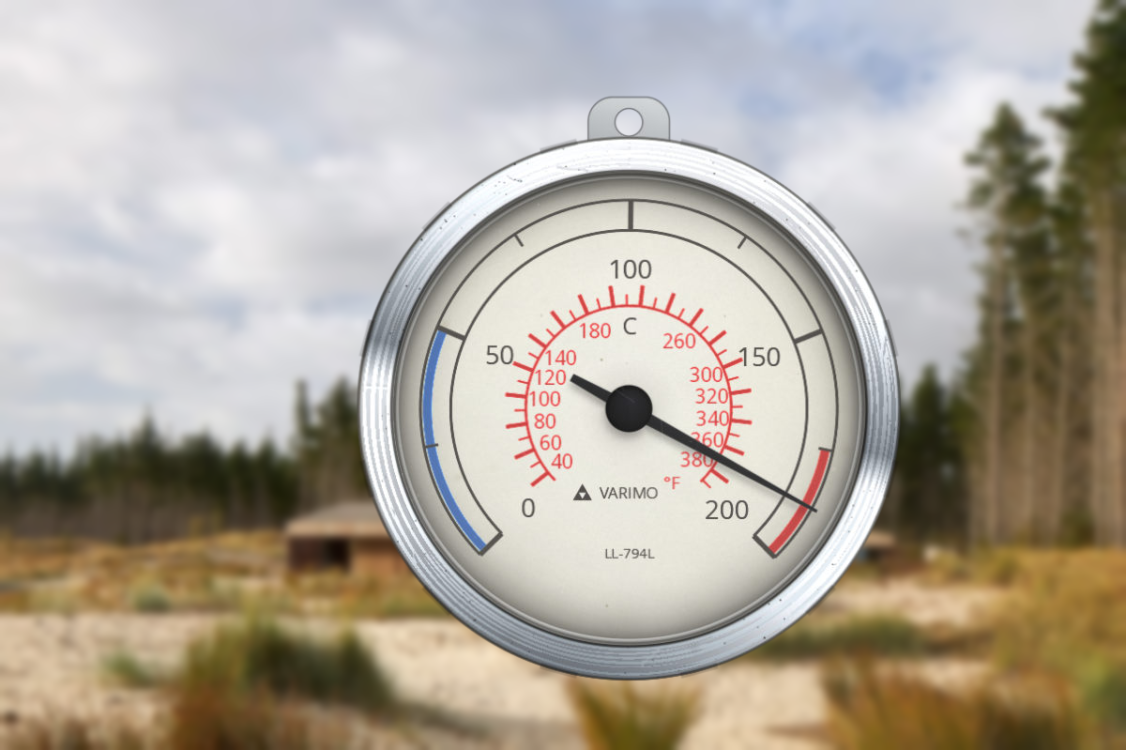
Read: 187.5°C
